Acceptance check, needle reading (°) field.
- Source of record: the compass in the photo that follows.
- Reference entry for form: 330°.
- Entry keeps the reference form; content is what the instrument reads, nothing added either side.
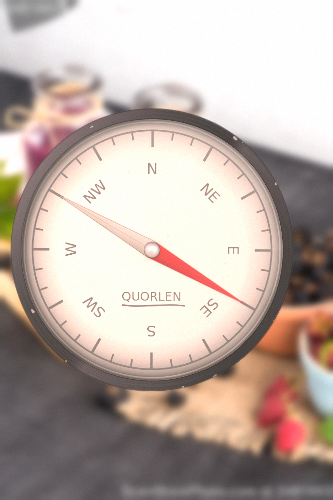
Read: 120°
